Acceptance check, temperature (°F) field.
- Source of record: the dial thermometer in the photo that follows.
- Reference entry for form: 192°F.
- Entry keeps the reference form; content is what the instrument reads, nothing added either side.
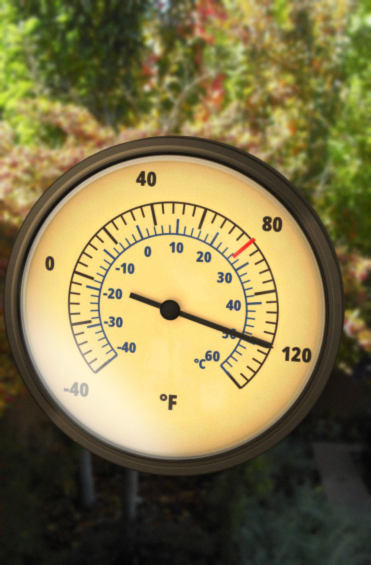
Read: 120°F
